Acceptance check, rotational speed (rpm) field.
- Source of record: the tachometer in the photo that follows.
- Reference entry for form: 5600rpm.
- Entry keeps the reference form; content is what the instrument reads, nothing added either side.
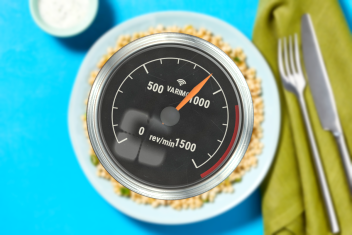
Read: 900rpm
